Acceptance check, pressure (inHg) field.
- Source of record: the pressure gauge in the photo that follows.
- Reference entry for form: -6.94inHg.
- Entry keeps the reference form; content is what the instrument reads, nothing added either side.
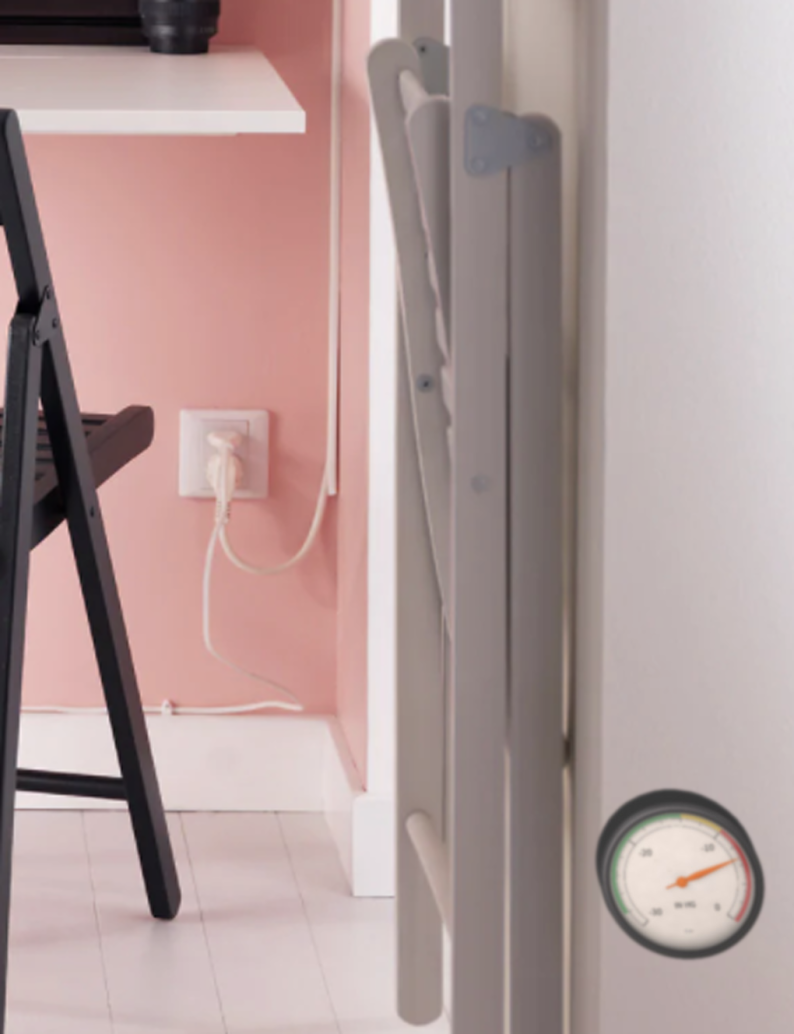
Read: -7inHg
